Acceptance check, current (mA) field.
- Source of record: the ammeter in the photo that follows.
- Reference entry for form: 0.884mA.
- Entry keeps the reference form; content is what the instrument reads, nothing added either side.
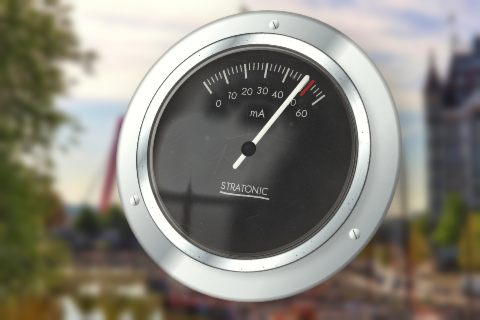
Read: 50mA
